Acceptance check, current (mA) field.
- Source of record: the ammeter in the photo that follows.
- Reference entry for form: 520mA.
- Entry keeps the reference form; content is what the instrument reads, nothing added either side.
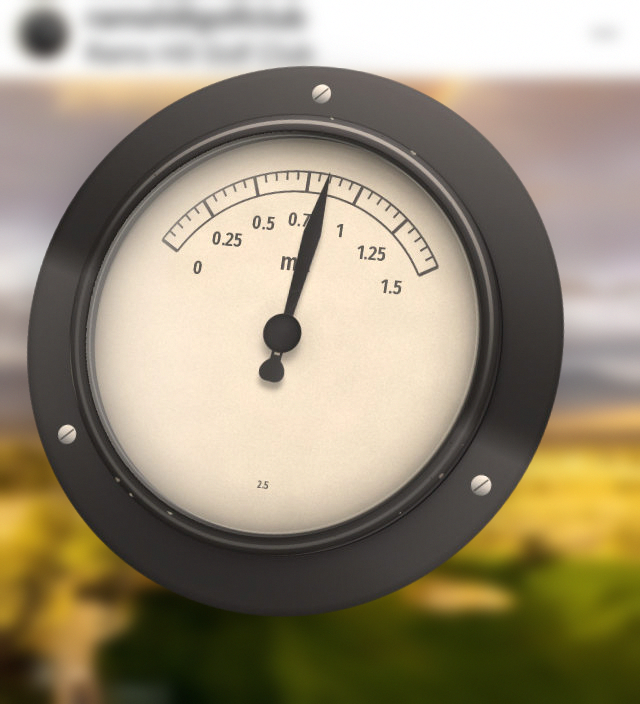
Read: 0.85mA
